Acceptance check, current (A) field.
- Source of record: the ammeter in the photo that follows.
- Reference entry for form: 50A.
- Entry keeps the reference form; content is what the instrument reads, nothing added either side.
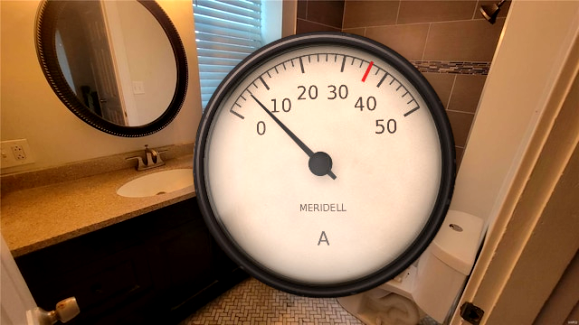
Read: 6A
